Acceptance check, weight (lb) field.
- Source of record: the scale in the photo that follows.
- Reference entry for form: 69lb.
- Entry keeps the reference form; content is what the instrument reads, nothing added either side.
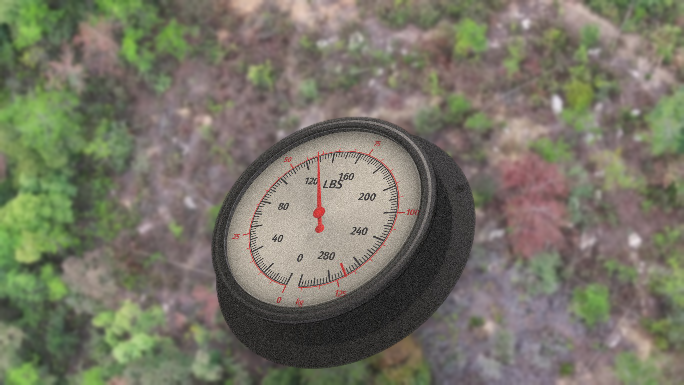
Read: 130lb
